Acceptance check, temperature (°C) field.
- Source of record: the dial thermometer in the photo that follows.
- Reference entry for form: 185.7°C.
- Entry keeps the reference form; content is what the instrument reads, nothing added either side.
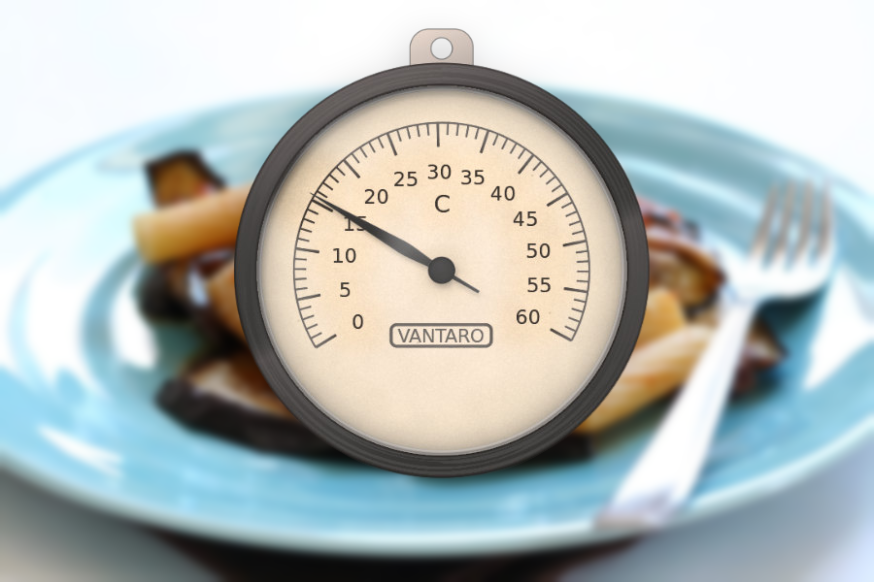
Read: 15.5°C
